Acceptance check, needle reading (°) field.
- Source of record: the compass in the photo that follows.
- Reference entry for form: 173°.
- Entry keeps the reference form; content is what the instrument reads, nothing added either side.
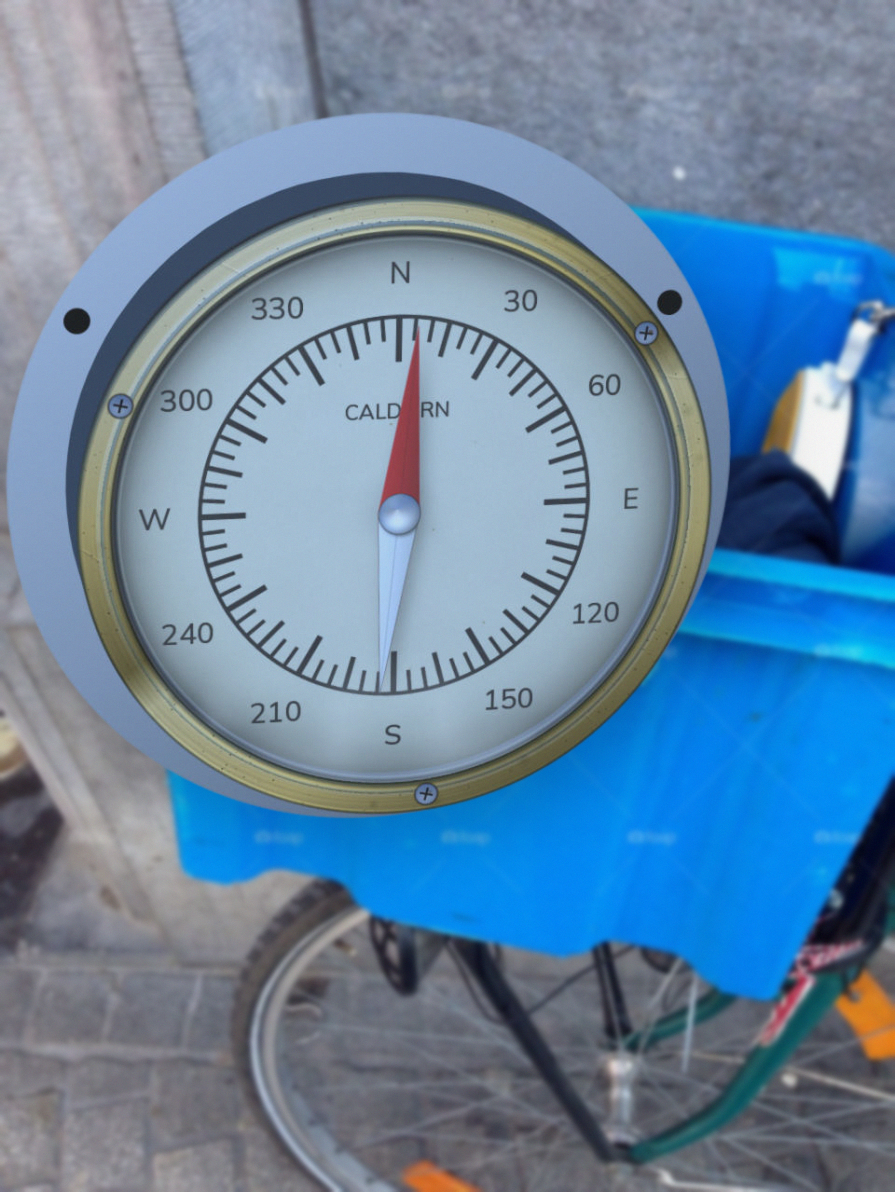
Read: 5°
